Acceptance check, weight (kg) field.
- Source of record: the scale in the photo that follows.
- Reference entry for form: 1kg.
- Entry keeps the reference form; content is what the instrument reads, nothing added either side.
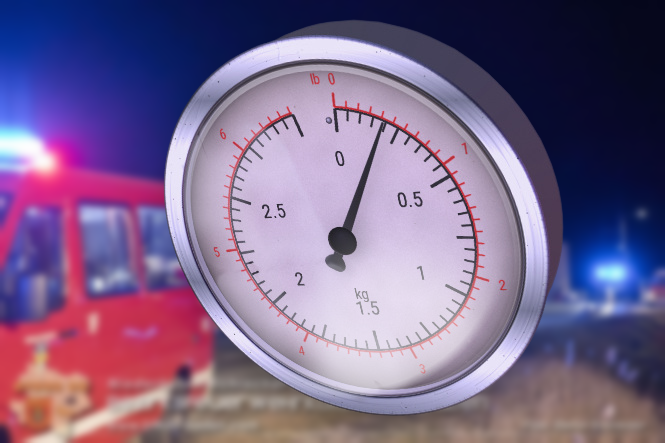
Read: 0.2kg
